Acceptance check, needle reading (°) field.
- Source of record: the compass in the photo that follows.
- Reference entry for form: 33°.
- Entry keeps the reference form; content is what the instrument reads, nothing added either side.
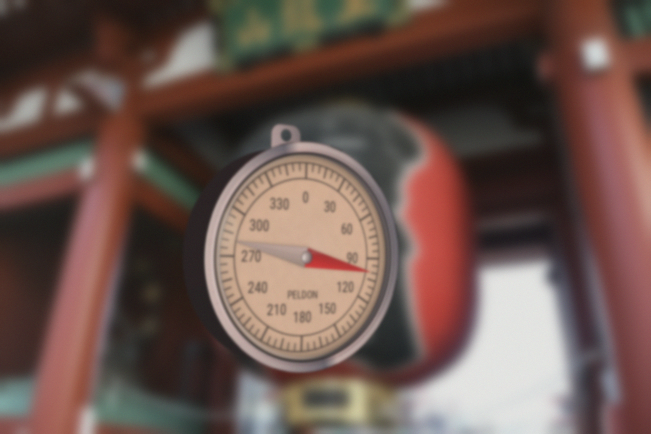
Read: 100°
